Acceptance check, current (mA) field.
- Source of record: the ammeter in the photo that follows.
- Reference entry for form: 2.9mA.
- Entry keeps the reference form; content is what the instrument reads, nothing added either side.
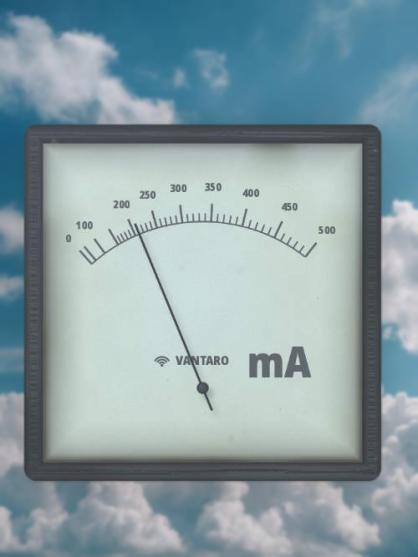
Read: 210mA
